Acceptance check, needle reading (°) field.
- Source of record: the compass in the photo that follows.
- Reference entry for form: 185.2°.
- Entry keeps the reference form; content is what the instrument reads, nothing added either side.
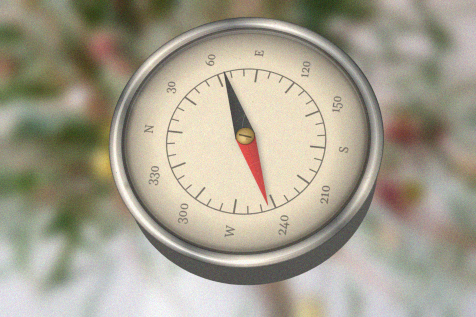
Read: 245°
